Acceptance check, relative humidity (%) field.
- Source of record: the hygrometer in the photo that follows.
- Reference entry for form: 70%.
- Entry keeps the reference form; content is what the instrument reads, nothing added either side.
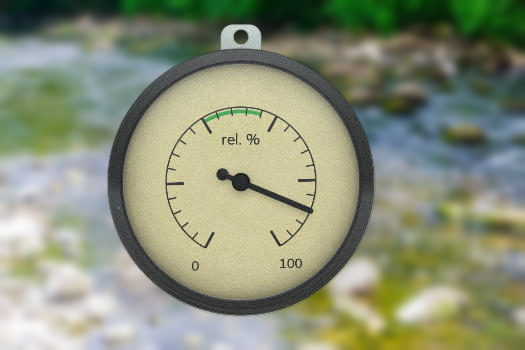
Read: 88%
